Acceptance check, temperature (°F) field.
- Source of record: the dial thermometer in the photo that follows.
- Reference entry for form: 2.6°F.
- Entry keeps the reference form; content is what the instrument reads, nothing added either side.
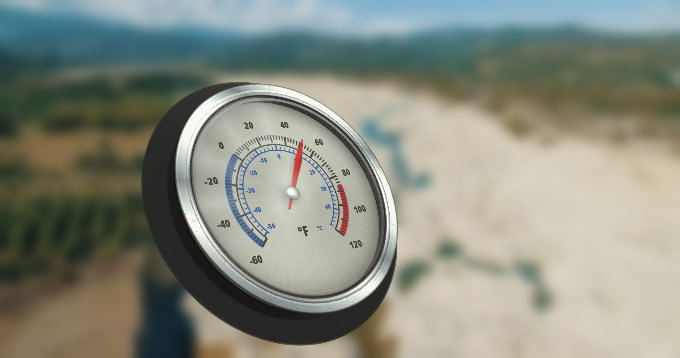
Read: 50°F
